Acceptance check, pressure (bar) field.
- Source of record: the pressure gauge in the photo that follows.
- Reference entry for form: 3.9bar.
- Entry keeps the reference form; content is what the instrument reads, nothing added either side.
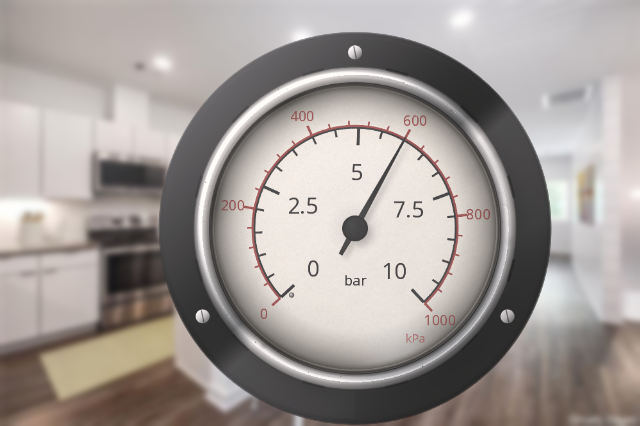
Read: 6bar
